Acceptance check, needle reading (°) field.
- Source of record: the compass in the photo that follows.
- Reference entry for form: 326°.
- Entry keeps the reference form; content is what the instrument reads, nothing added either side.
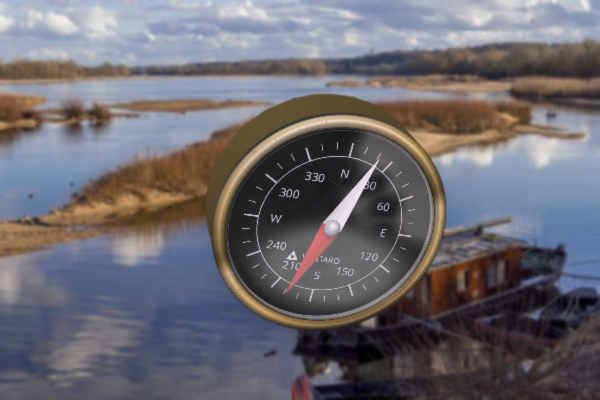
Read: 200°
